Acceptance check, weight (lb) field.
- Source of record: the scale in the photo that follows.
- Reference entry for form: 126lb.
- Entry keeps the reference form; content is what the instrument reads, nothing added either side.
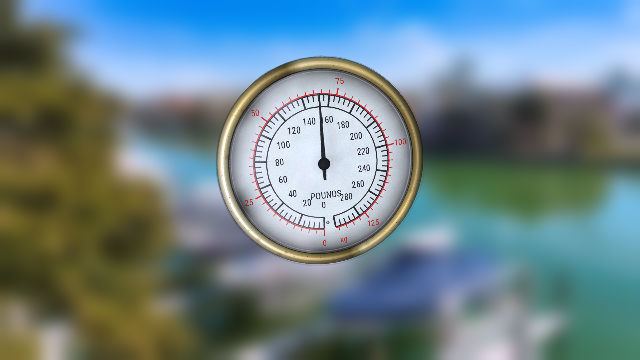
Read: 152lb
